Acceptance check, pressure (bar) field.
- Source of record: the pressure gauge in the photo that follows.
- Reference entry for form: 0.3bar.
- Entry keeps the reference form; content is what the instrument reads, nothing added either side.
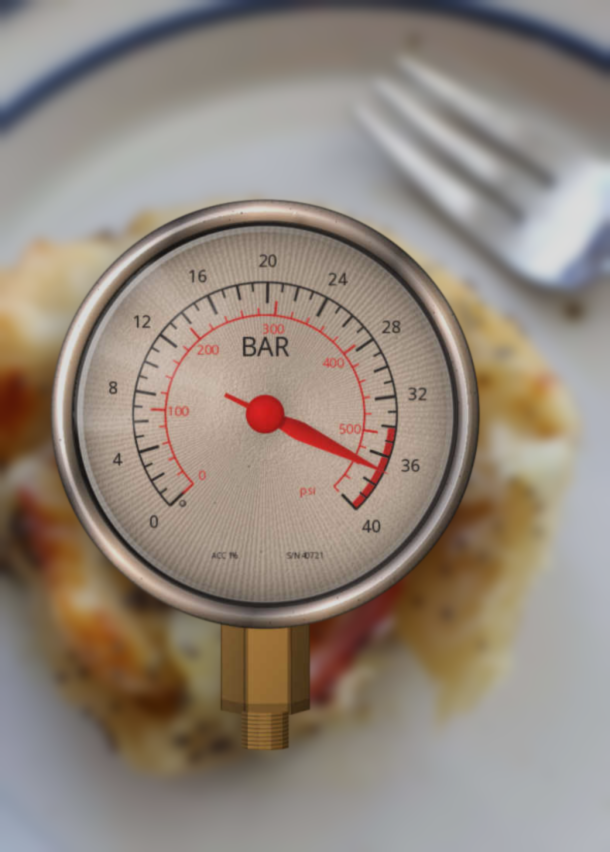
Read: 37bar
